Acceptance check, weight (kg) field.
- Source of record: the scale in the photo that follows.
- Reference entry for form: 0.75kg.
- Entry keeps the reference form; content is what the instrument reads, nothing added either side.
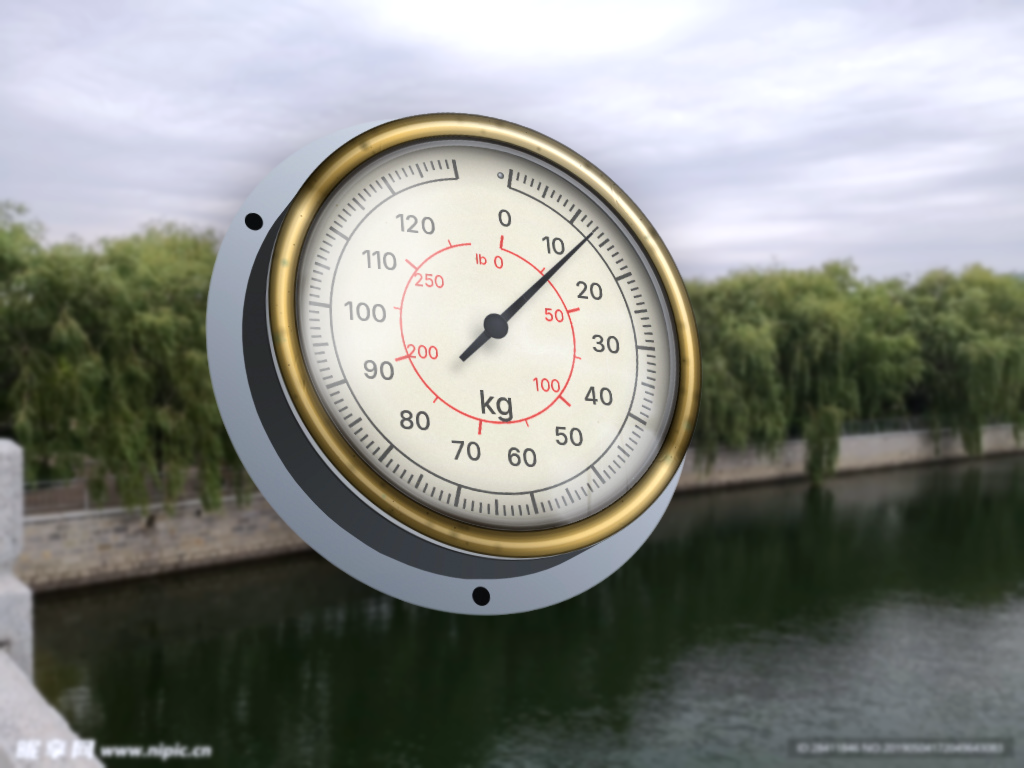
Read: 13kg
